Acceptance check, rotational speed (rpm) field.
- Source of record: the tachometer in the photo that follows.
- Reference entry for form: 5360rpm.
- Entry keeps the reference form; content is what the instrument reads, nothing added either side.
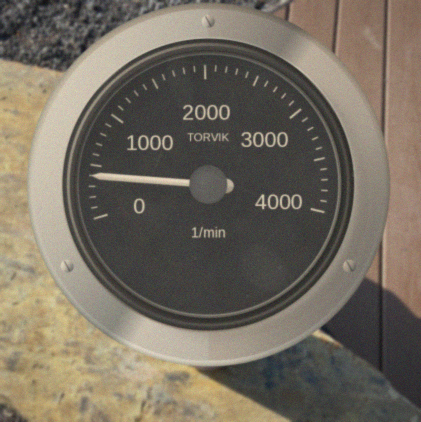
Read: 400rpm
